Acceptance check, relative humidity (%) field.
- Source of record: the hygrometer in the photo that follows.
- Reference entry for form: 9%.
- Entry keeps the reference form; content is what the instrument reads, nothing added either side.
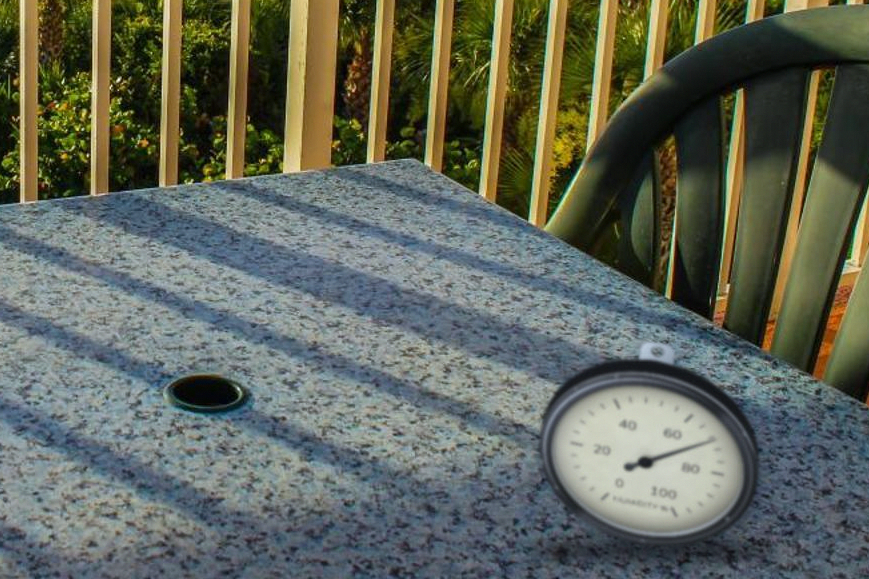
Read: 68%
